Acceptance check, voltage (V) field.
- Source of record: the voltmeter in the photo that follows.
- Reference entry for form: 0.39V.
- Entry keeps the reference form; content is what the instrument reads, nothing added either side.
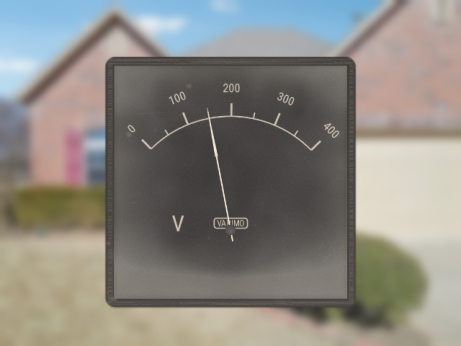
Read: 150V
